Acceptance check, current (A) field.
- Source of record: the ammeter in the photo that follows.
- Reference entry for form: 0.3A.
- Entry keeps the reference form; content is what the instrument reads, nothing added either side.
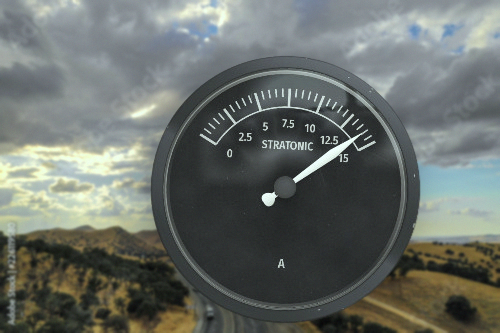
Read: 14A
